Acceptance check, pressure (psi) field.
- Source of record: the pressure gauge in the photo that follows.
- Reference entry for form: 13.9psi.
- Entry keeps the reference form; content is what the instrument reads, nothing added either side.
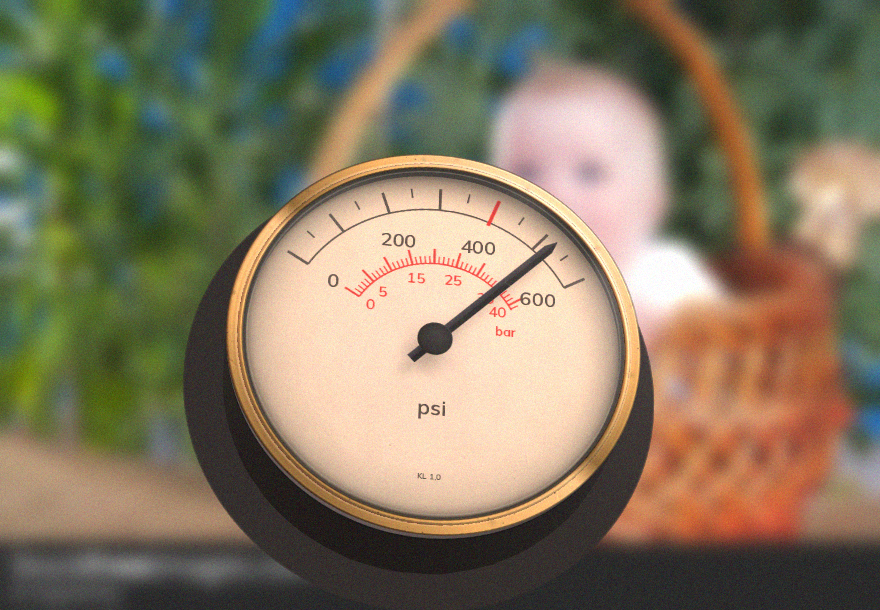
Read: 525psi
